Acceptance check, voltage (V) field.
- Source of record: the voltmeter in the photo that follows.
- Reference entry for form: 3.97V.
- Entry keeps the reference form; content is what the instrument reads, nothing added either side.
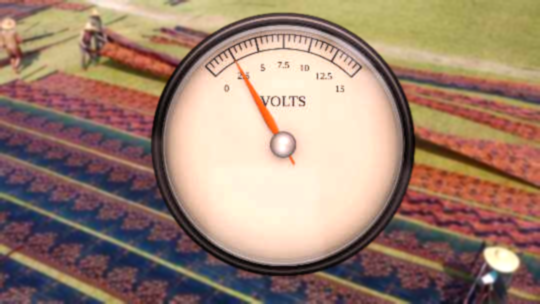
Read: 2.5V
